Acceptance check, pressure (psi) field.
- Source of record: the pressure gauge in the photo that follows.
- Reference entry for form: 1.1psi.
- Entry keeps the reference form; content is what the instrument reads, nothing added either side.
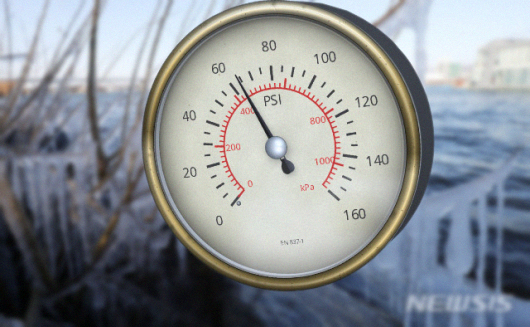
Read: 65psi
